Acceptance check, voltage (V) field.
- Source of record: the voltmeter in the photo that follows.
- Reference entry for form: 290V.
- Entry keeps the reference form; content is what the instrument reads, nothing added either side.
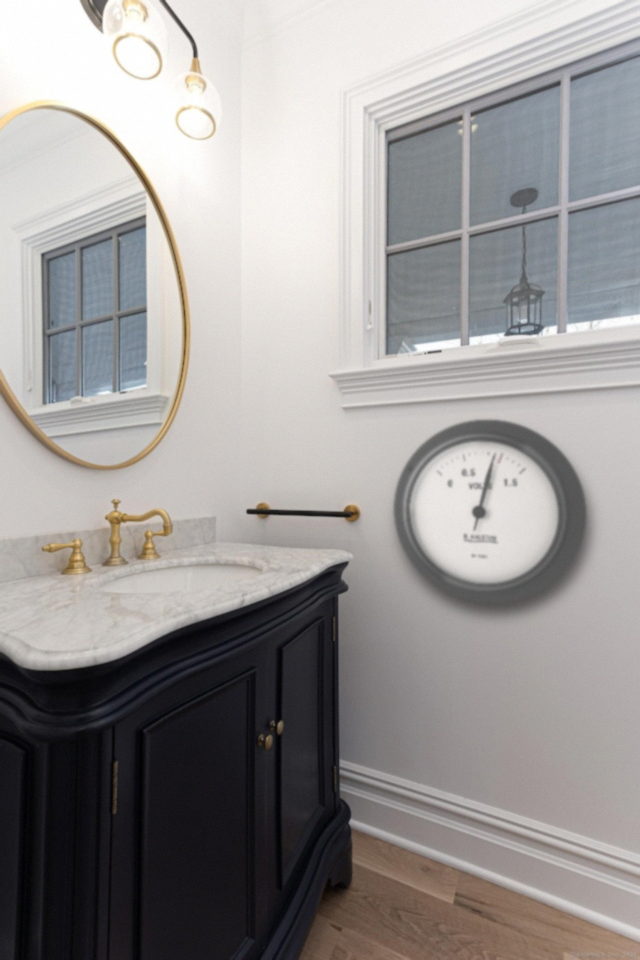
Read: 1V
